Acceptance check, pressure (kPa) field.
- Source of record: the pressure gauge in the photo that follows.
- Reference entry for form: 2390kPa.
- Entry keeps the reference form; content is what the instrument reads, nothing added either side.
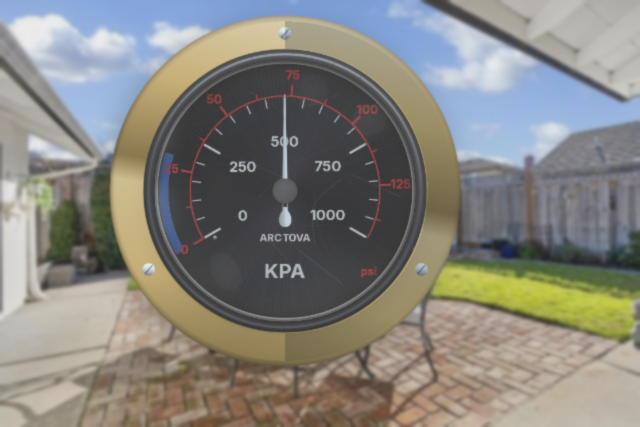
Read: 500kPa
